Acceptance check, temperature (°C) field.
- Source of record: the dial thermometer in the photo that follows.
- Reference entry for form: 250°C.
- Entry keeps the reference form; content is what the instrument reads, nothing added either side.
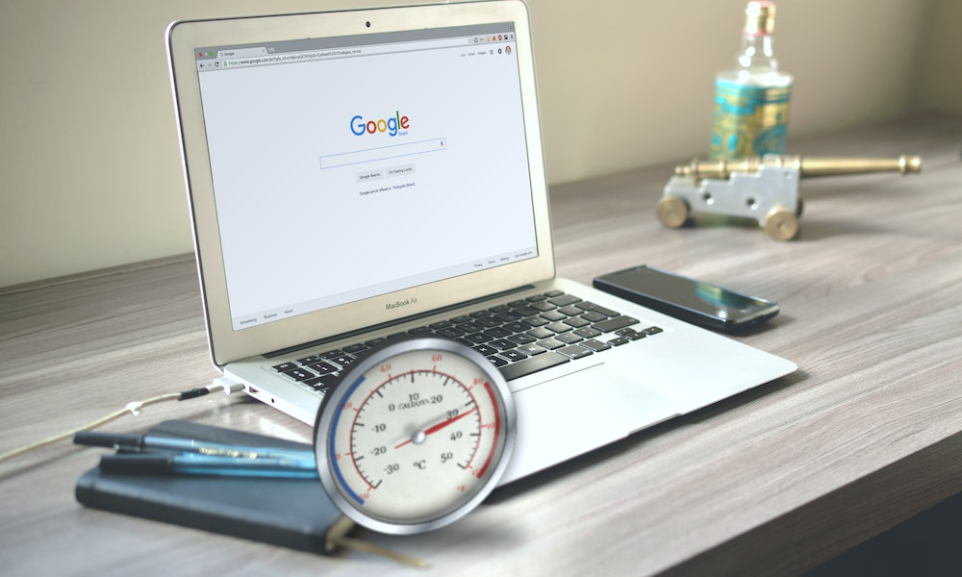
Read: 32°C
